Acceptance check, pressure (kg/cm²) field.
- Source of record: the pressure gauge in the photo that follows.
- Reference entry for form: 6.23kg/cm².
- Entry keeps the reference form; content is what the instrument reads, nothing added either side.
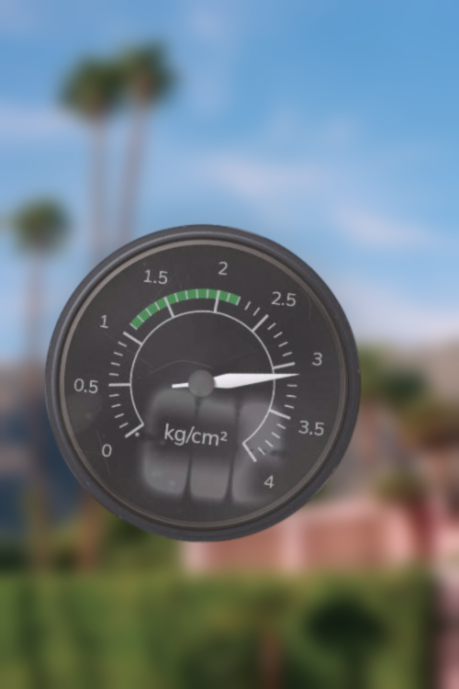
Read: 3.1kg/cm²
